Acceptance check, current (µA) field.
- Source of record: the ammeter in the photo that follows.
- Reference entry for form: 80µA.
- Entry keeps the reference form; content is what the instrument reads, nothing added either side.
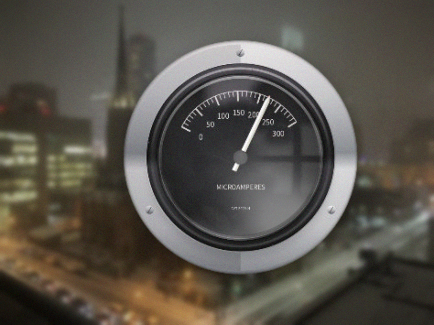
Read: 220µA
